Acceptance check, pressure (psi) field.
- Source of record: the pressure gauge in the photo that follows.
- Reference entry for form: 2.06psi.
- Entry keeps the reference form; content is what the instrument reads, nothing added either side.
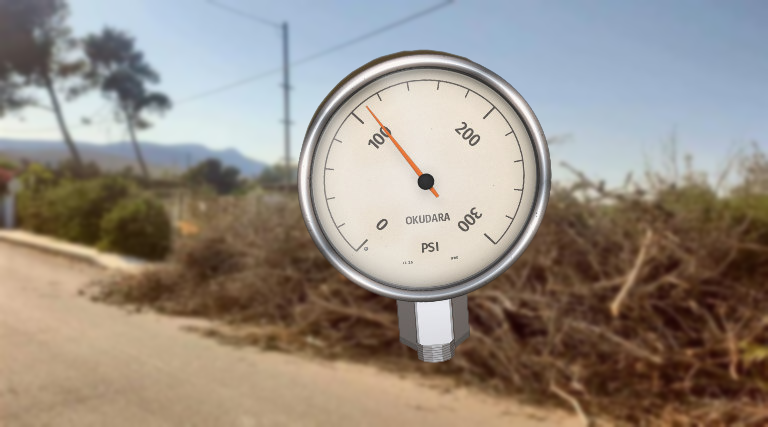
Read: 110psi
